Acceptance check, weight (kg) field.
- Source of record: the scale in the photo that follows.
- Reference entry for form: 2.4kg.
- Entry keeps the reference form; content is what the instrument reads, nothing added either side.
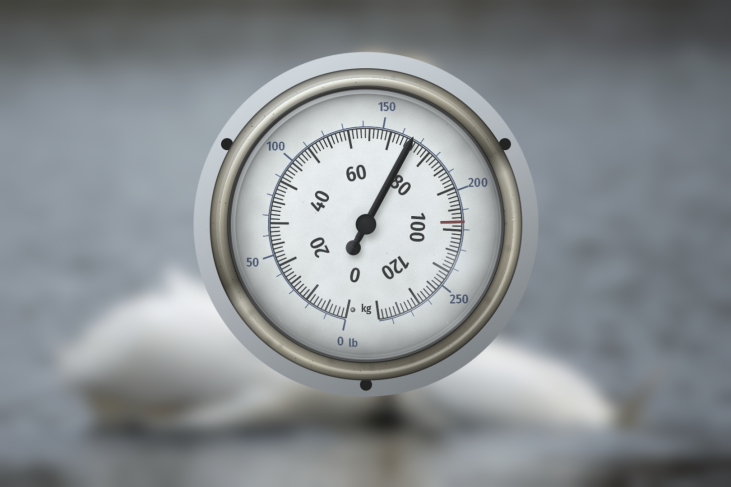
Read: 75kg
